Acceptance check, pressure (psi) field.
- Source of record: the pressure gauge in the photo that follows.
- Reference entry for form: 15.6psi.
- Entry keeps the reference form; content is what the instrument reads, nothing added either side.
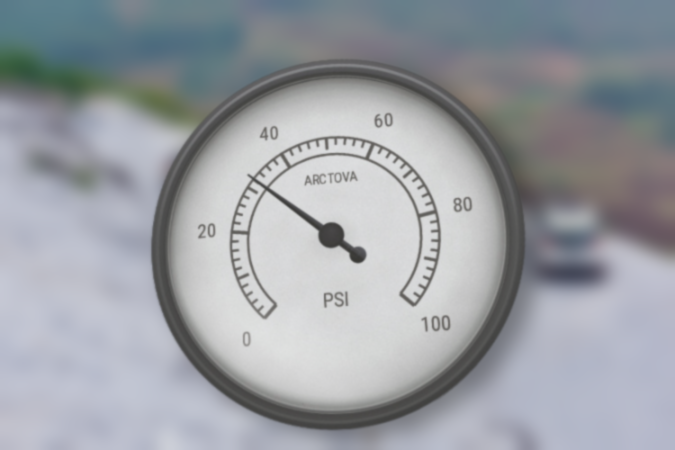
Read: 32psi
